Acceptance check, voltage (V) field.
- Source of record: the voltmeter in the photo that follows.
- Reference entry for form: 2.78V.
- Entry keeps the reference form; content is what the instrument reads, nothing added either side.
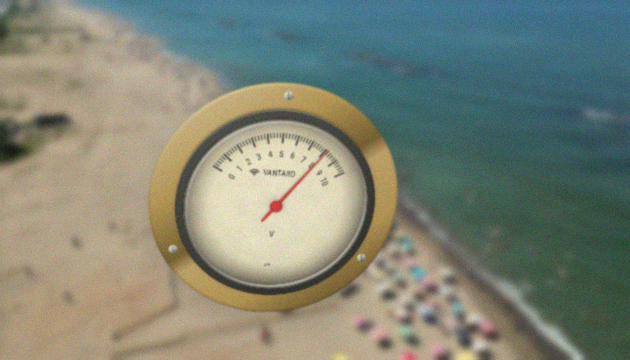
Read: 8V
